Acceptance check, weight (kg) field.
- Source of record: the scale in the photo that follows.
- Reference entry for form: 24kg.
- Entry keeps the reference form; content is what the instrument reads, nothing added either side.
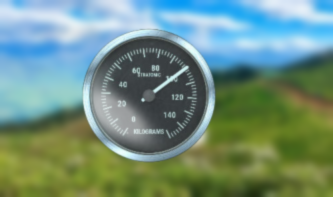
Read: 100kg
